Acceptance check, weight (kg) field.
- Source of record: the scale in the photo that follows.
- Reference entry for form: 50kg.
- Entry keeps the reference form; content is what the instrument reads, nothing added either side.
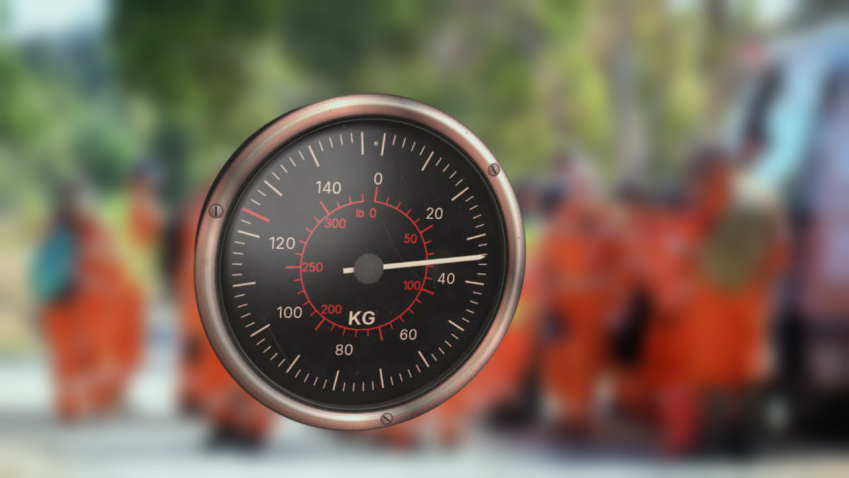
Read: 34kg
